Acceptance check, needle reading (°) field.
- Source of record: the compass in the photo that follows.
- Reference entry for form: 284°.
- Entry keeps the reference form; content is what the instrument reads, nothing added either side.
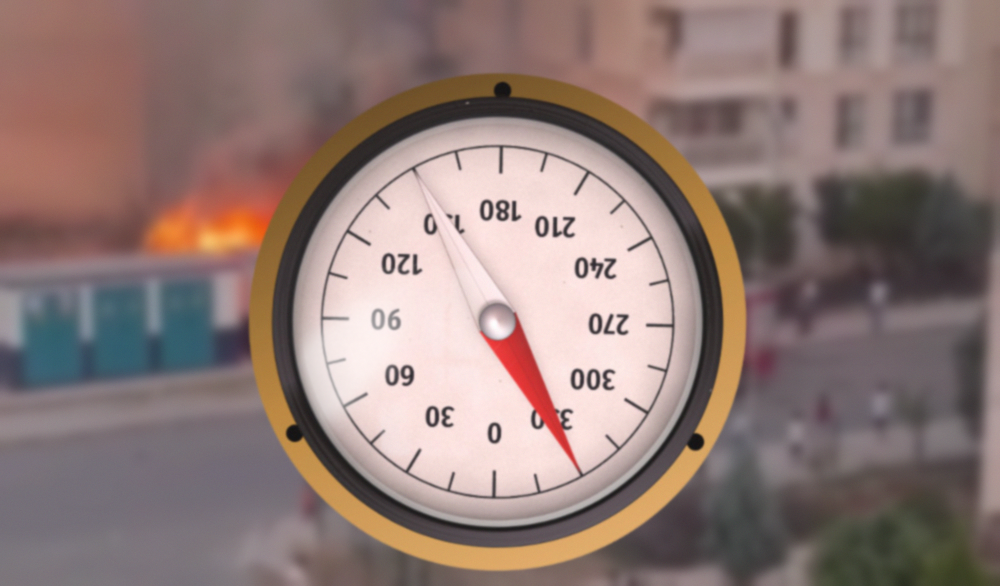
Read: 330°
